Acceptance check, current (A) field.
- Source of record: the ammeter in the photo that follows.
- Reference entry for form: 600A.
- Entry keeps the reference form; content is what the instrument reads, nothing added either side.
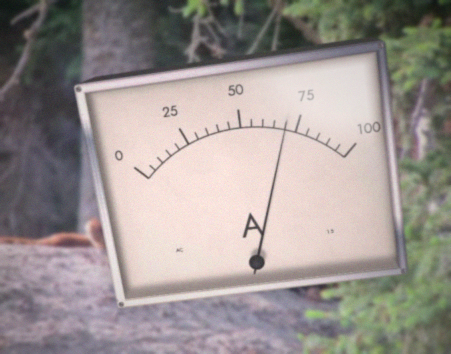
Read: 70A
